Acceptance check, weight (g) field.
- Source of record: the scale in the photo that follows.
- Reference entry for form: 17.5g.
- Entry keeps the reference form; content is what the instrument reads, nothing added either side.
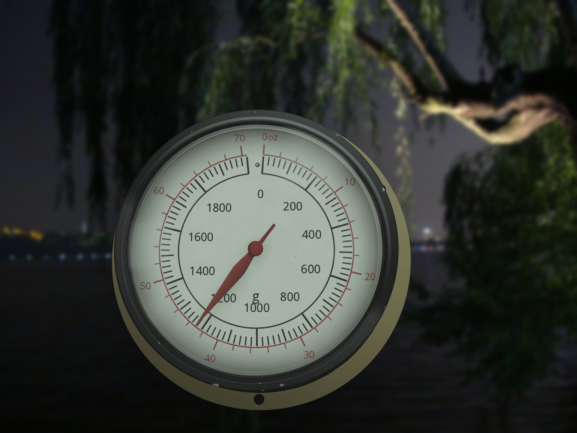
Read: 1220g
